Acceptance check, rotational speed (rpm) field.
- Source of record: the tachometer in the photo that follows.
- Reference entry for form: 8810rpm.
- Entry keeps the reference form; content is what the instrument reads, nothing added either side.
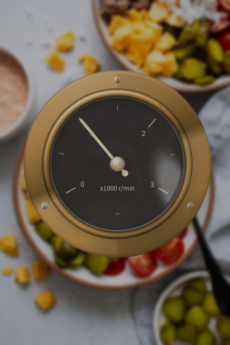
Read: 1000rpm
